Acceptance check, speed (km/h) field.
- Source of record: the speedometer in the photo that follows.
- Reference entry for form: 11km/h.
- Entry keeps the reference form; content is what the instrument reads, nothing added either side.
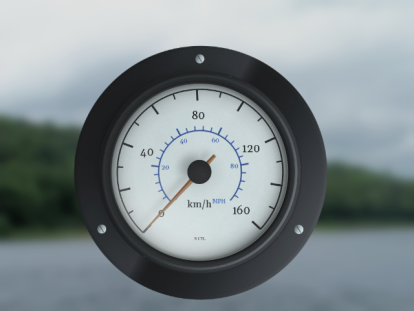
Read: 0km/h
